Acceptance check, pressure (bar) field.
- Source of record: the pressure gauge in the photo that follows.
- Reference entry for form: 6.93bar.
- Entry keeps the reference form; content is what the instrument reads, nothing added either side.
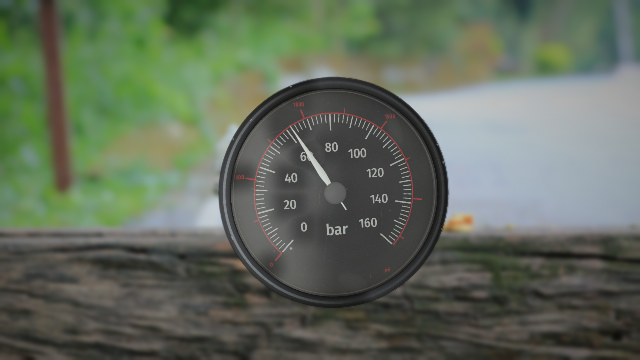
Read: 62bar
